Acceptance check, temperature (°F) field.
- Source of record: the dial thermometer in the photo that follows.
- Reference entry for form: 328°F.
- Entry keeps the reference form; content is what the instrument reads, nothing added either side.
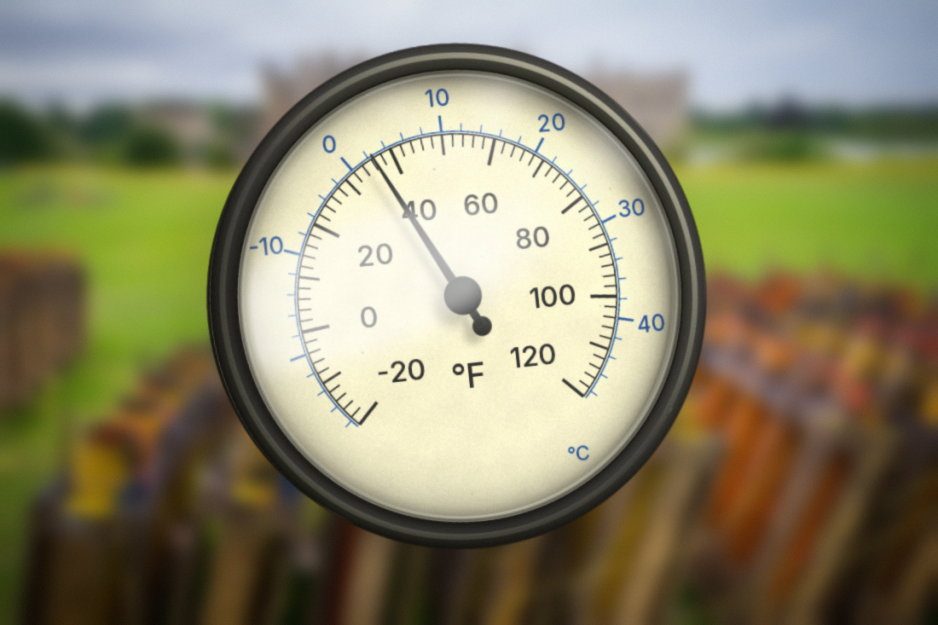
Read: 36°F
